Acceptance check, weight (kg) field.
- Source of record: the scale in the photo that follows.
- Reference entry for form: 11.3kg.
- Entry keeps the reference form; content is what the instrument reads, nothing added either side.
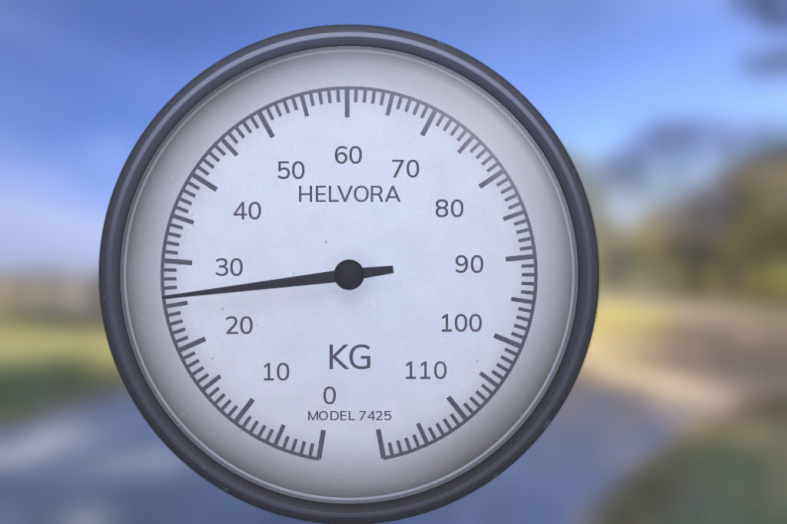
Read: 26kg
